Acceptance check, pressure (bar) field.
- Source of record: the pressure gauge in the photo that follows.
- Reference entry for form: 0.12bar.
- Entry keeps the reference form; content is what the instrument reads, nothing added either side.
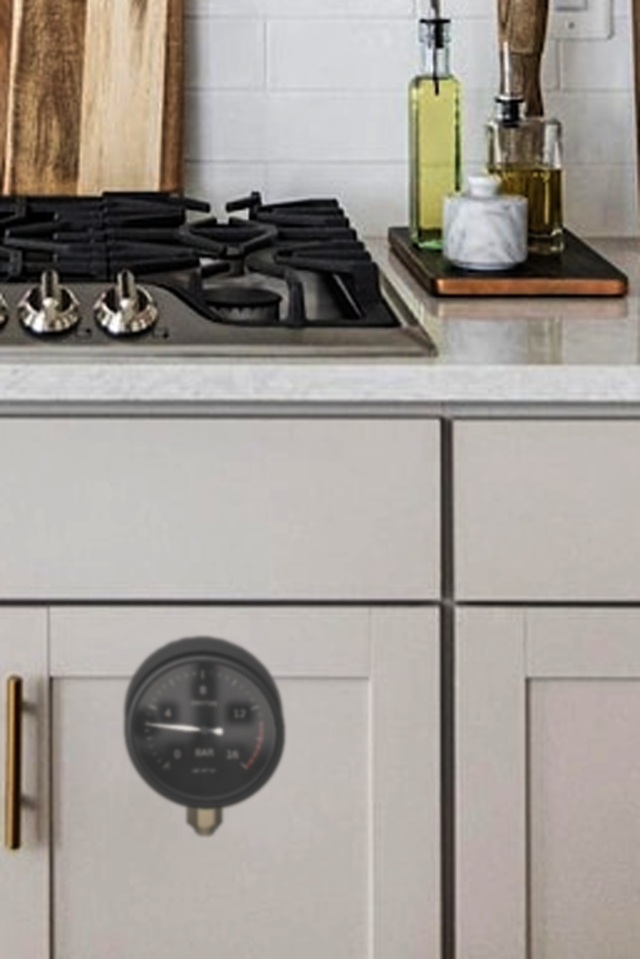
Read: 3bar
